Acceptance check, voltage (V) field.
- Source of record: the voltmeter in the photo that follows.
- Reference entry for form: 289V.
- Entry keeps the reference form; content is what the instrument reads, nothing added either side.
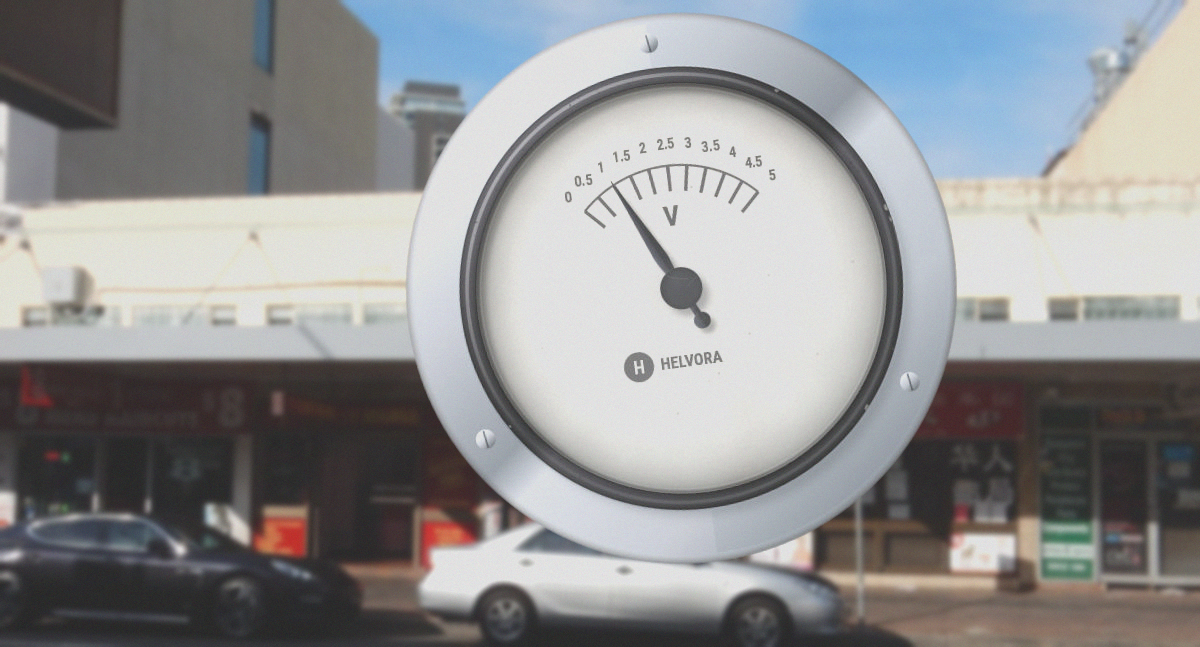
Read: 1V
